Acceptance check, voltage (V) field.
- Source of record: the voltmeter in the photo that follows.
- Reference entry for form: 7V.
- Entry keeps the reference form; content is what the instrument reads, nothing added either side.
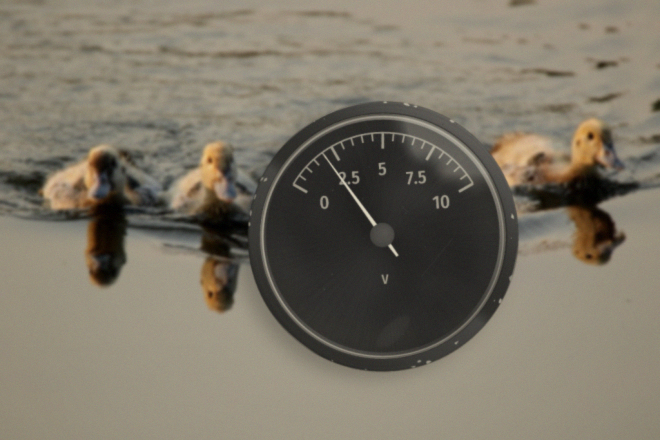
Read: 2V
